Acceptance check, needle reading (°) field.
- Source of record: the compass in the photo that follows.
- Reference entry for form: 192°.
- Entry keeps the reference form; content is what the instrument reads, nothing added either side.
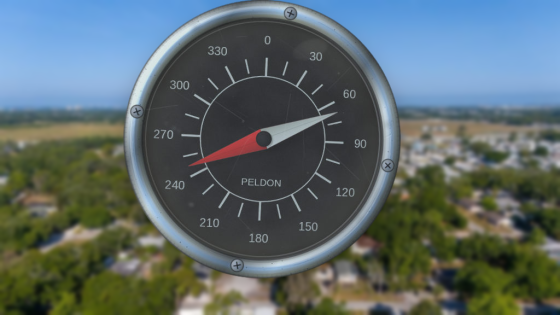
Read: 247.5°
